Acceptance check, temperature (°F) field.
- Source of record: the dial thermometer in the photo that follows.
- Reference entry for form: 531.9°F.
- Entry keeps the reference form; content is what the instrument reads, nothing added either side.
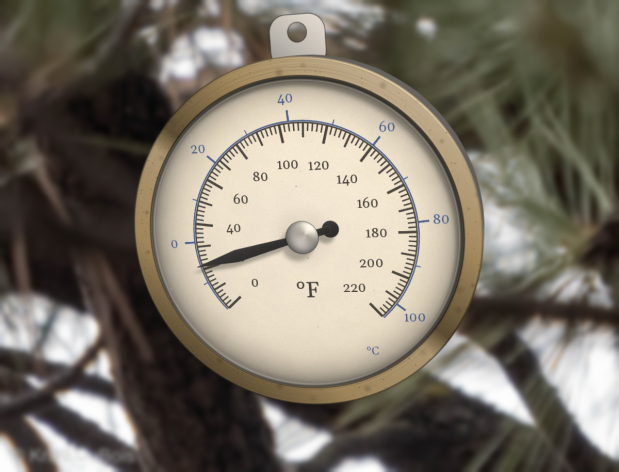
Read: 22°F
